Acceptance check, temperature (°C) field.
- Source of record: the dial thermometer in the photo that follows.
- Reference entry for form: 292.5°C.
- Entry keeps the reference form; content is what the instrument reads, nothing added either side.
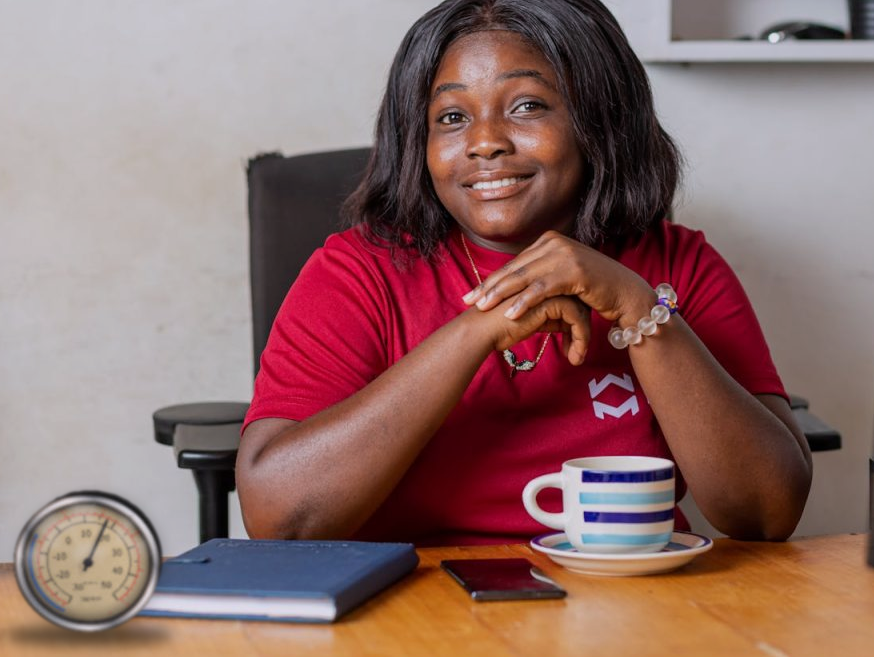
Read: 17.5°C
